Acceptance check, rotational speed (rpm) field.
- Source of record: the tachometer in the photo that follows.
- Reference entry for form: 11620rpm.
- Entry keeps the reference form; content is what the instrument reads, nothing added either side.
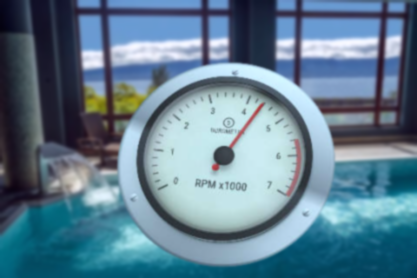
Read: 4400rpm
